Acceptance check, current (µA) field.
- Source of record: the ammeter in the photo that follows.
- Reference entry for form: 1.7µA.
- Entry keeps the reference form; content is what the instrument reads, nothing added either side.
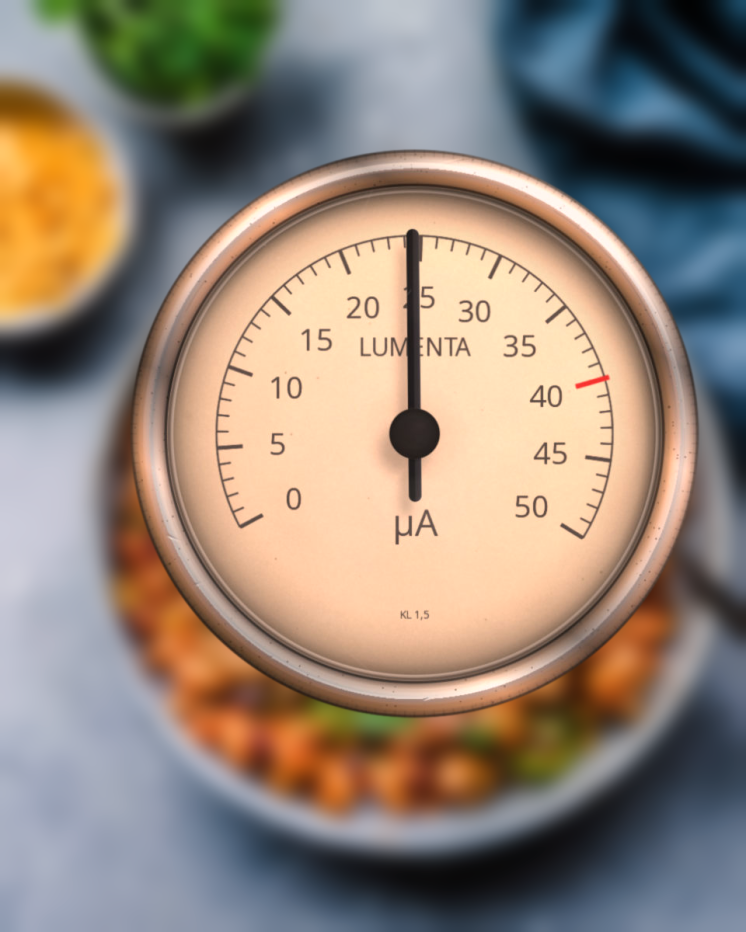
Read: 24.5µA
